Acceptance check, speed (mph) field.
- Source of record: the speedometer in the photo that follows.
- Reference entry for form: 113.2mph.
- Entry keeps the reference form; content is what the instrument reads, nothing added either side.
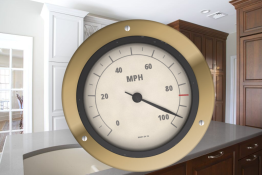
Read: 95mph
